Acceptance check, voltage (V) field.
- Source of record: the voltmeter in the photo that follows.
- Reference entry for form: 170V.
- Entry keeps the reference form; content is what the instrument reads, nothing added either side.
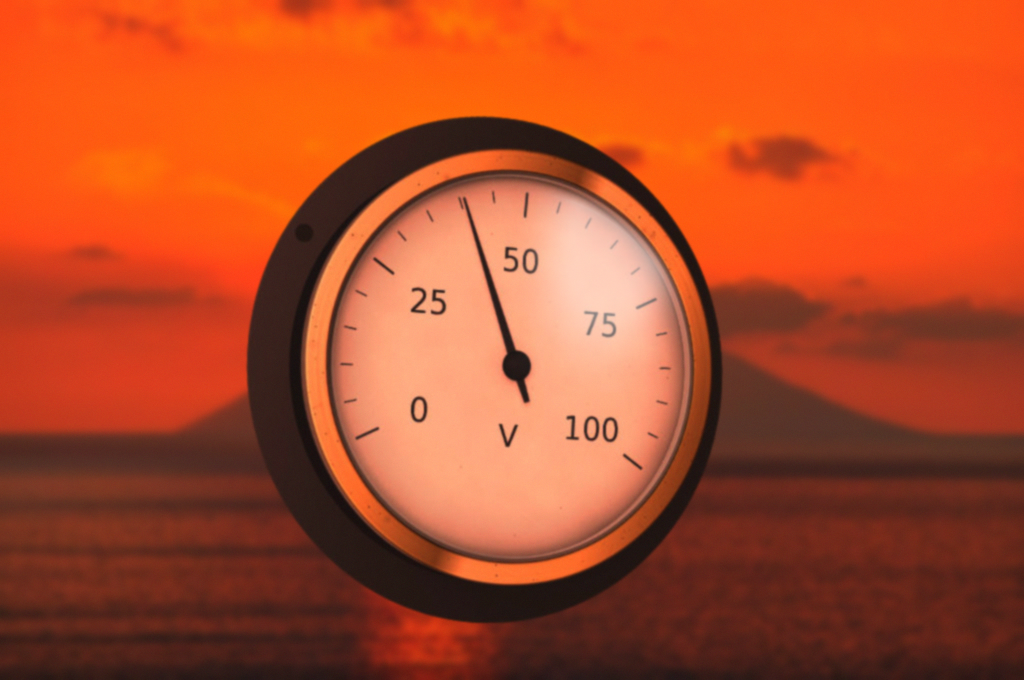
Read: 40V
